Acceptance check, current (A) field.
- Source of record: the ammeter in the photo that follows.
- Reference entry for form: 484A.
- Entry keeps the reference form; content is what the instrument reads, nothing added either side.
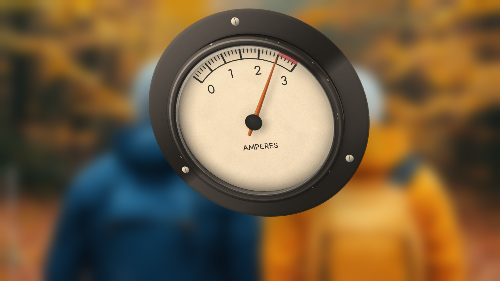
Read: 2.5A
